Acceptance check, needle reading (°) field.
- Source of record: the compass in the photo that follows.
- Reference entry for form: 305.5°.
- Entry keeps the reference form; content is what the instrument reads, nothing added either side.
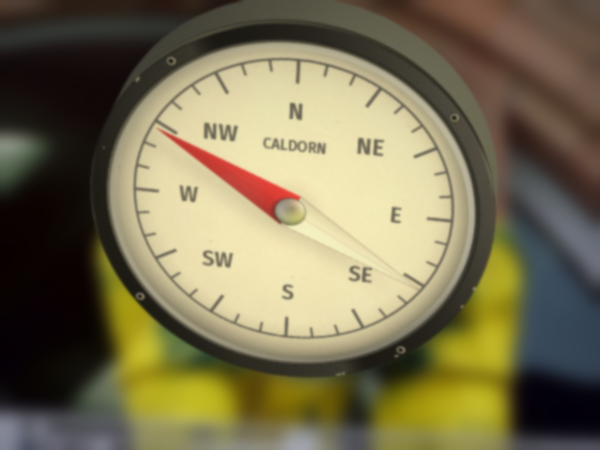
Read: 300°
